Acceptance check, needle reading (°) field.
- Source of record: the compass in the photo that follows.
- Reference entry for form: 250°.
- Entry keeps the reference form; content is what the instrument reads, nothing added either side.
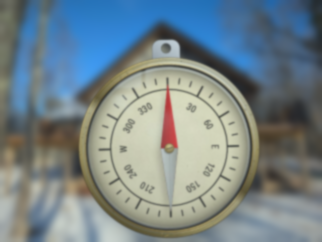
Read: 0°
